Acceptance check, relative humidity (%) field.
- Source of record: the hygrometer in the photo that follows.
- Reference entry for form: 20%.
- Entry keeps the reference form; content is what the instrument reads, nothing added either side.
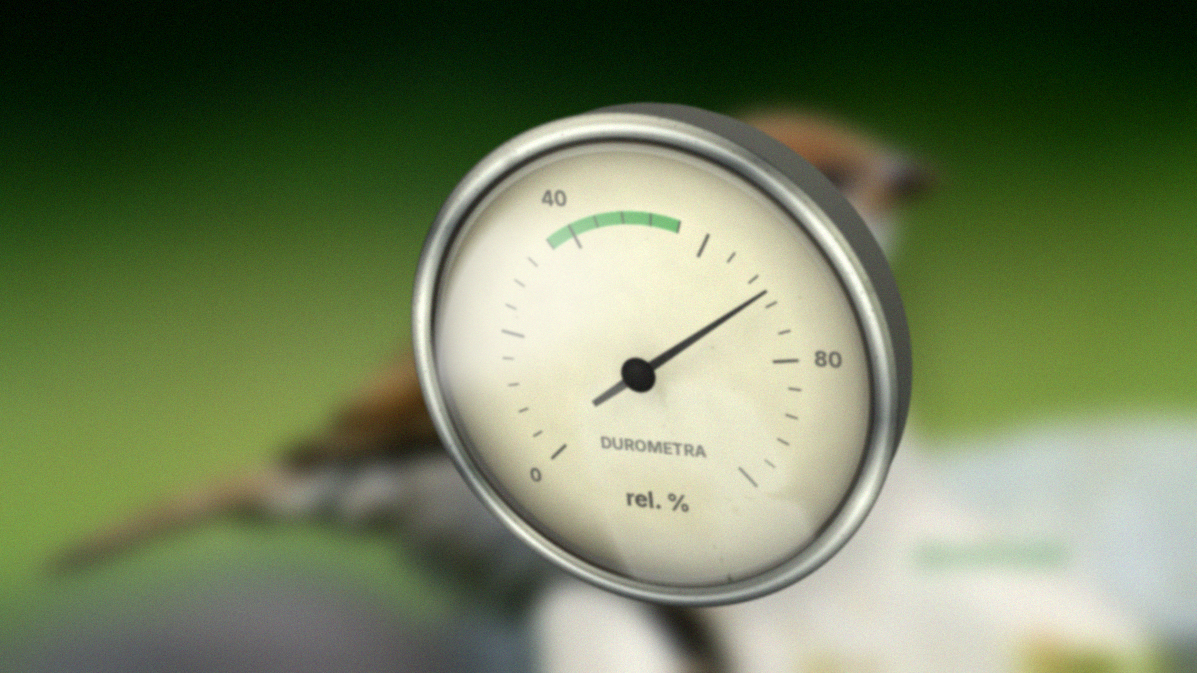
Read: 70%
